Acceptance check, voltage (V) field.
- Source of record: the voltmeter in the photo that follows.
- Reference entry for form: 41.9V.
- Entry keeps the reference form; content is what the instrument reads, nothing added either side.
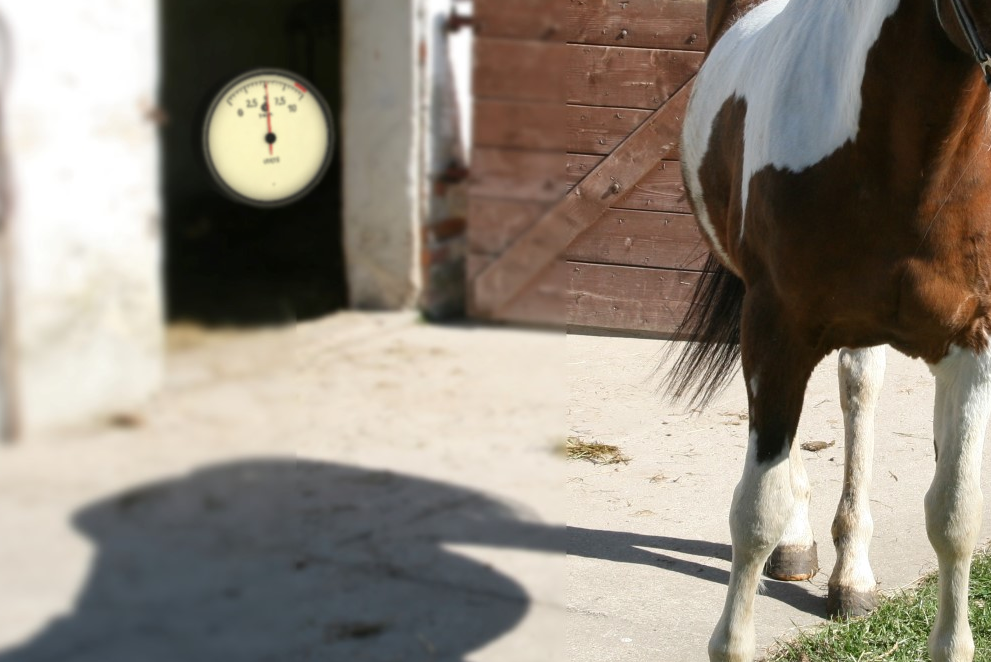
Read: 5V
